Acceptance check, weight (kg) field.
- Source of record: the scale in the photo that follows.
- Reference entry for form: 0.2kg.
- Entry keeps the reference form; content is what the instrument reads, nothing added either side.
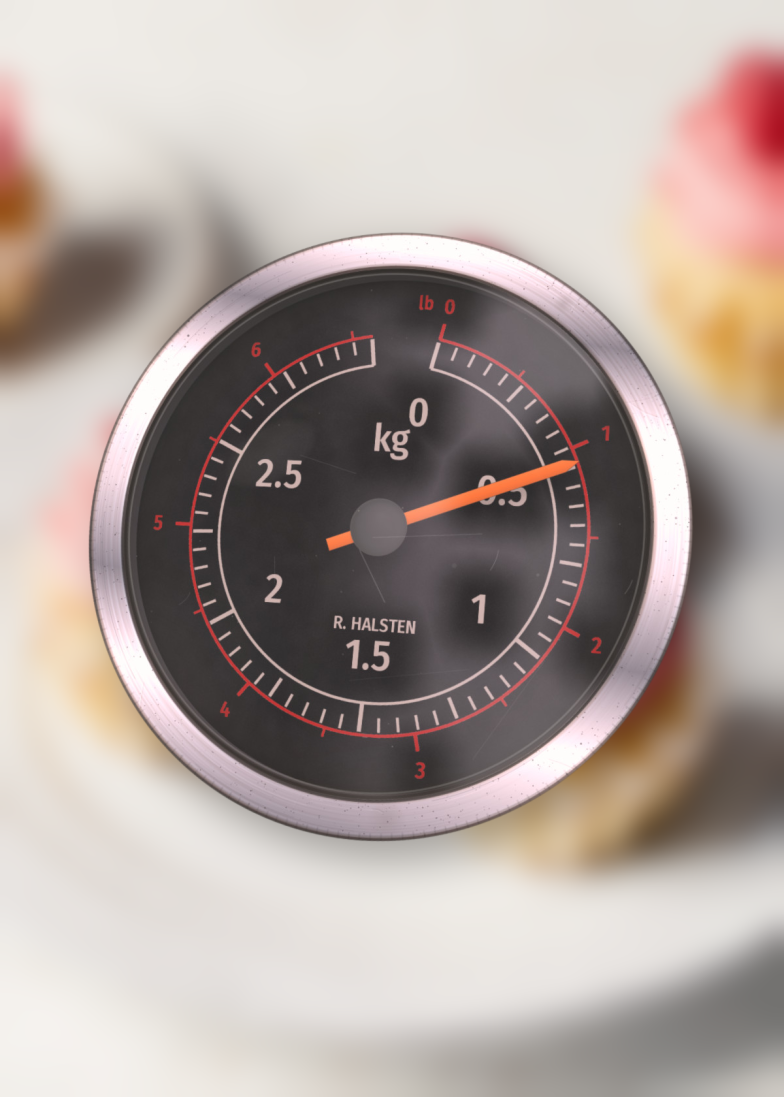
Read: 0.5kg
